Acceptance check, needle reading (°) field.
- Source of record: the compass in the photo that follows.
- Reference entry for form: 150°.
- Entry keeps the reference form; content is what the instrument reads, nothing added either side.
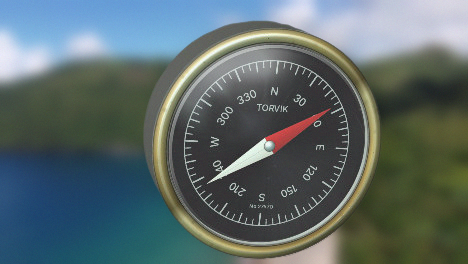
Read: 55°
